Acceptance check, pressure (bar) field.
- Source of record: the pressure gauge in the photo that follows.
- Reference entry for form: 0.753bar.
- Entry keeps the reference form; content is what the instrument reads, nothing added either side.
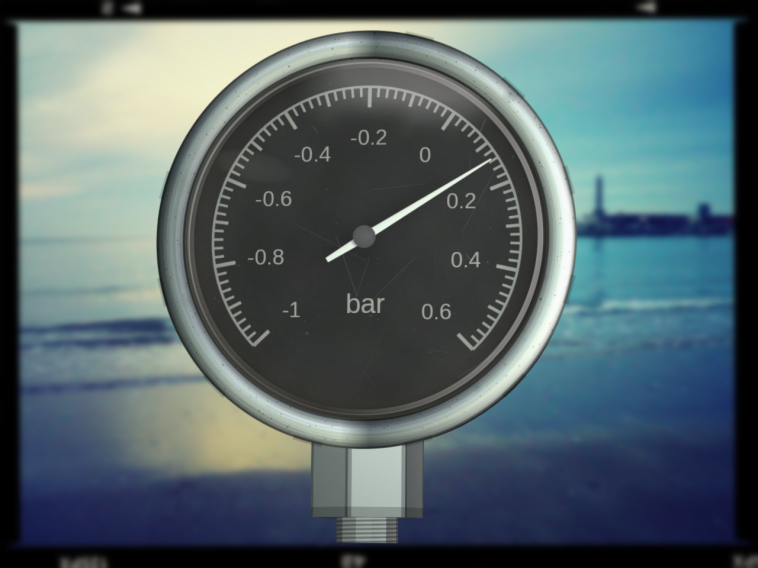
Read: 0.14bar
